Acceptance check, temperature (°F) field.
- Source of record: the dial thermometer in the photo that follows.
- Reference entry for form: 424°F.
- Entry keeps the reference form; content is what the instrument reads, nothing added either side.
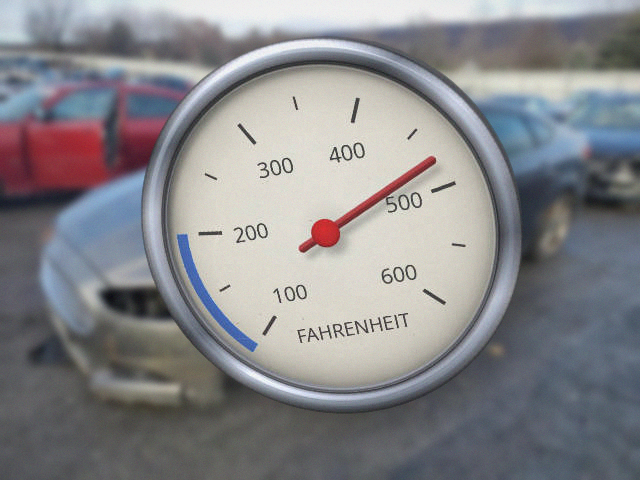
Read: 475°F
